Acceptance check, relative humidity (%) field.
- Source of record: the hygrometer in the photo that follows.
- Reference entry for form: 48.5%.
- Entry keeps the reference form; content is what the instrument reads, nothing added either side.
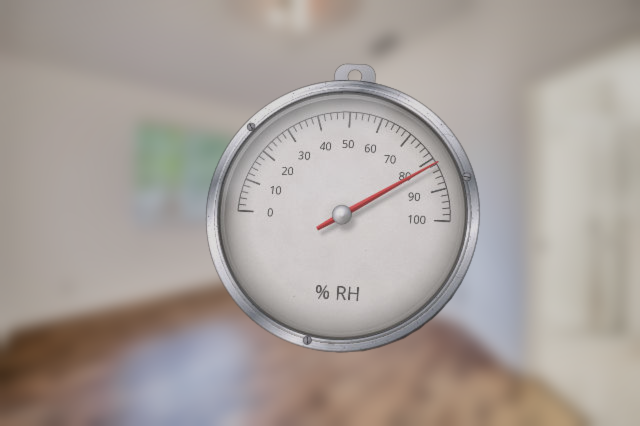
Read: 82%
